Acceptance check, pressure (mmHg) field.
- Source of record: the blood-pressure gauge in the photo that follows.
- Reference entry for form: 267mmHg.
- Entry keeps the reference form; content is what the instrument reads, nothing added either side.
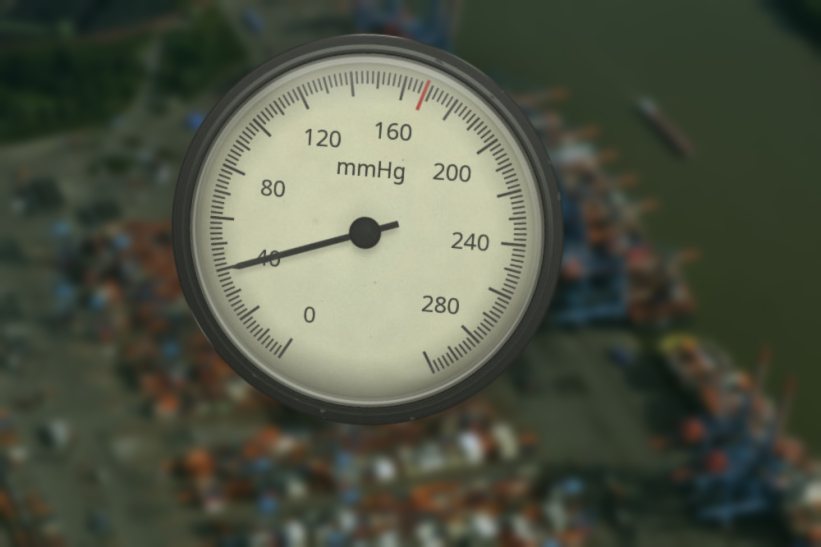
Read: 40mmHg
